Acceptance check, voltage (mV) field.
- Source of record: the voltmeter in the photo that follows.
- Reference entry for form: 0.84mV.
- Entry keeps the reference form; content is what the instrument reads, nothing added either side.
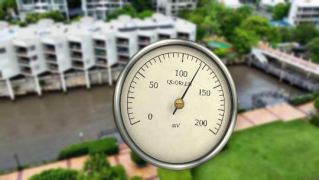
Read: 120mV
